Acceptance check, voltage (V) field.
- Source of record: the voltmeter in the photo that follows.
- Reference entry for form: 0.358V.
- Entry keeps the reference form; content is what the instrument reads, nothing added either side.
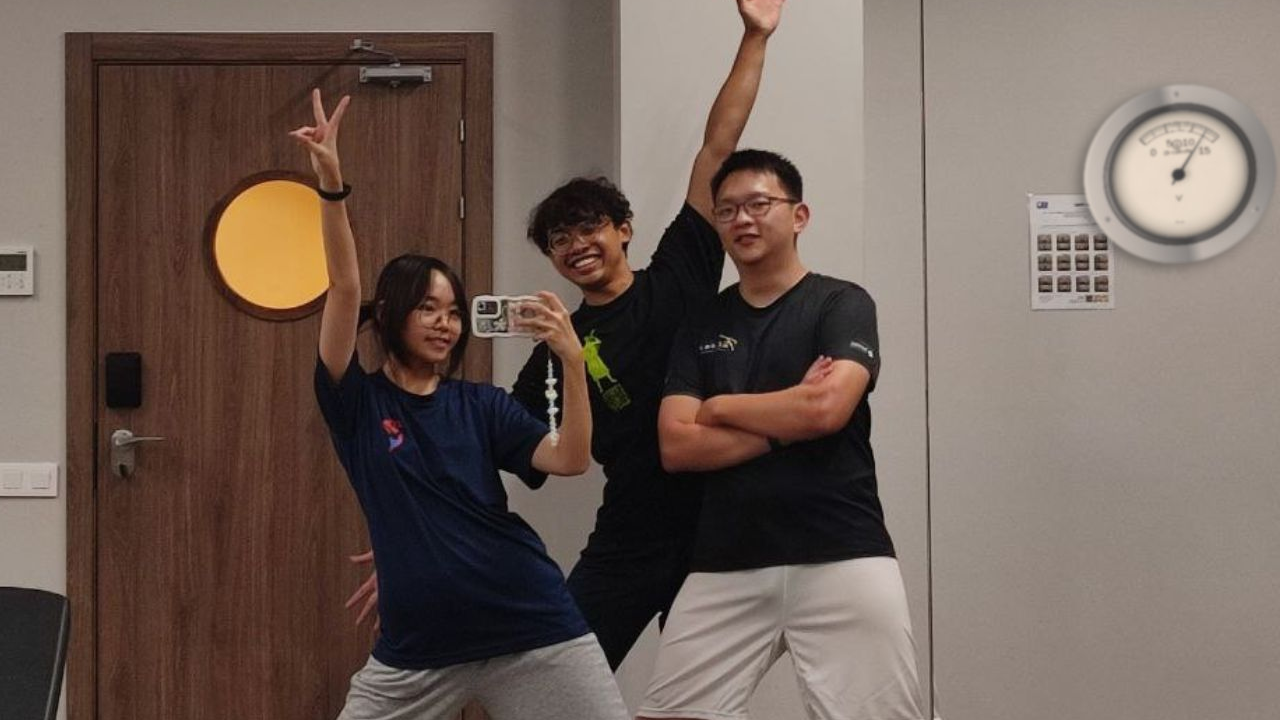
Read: 12.5V
